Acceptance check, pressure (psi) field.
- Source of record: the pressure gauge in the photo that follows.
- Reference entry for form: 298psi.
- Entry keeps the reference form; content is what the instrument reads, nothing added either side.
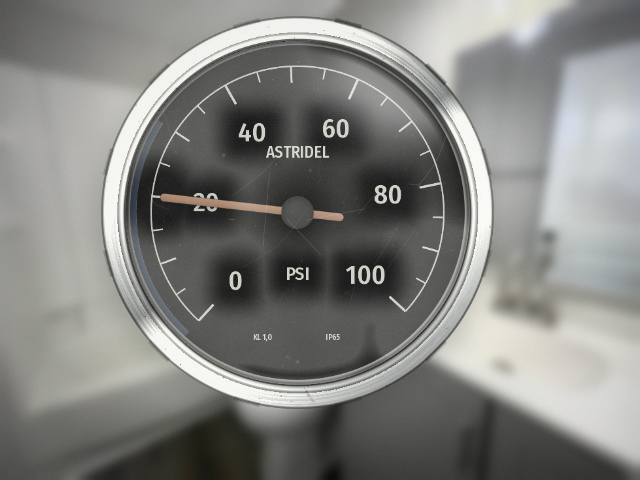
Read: 20psi
